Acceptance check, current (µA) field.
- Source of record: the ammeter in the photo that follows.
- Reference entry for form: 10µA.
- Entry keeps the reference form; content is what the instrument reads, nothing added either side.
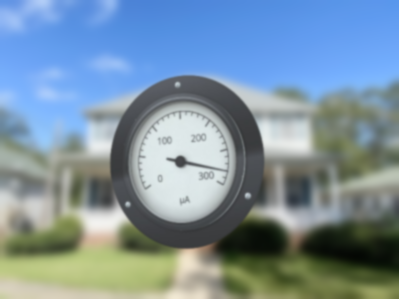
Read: 280µA
